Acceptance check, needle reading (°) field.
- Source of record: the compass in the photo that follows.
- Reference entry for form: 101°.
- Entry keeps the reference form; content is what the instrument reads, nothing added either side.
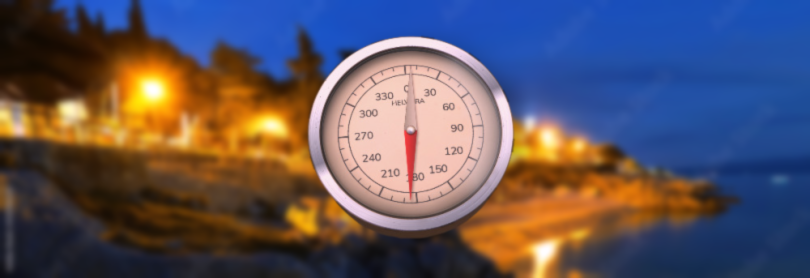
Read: 185°
